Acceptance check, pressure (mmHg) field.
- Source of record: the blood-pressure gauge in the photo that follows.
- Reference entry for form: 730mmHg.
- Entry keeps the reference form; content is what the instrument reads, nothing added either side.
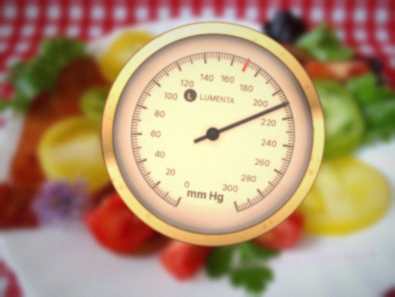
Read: 210mmHg
